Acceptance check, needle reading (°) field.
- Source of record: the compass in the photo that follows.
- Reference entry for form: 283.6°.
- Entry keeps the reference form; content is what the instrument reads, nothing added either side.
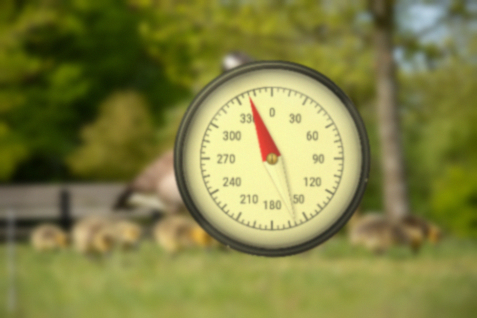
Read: 340°
